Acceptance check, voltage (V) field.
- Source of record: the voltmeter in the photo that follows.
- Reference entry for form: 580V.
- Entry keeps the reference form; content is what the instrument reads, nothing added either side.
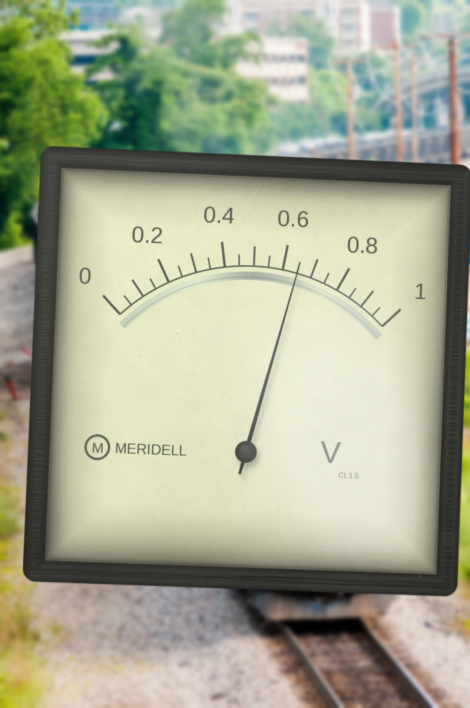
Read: 0.65V
